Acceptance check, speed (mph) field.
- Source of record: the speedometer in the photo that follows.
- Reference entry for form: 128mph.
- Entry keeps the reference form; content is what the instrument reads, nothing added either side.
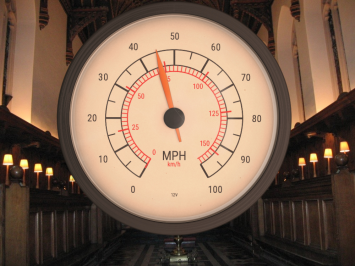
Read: 45mph
